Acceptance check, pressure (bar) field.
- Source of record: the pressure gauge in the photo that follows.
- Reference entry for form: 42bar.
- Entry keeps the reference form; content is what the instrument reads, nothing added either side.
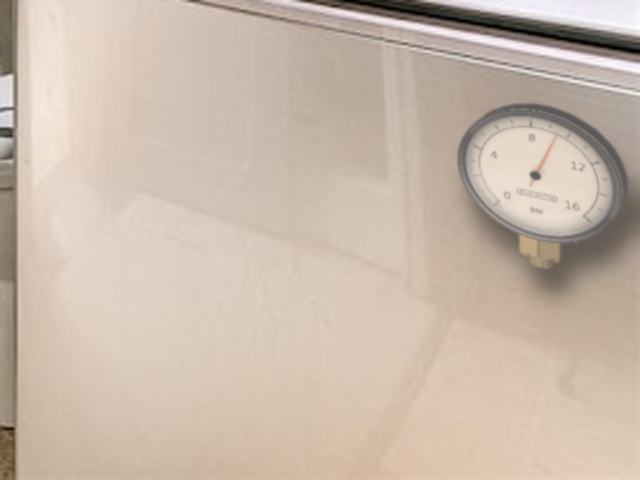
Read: 9.5bar
